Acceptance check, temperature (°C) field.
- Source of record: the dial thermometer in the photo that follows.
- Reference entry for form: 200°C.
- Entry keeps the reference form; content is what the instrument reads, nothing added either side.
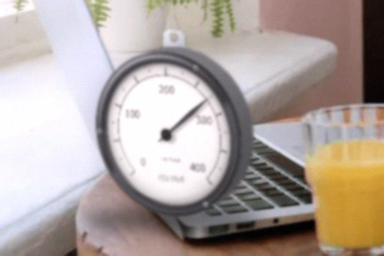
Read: 275°C
